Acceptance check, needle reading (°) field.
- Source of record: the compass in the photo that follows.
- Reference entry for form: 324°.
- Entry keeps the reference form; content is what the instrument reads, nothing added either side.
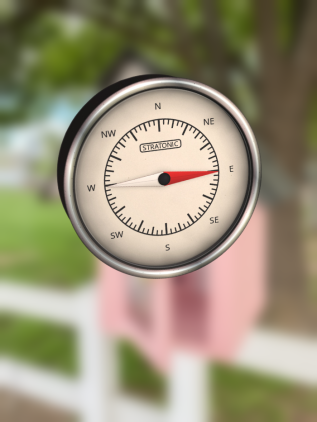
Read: 90°
